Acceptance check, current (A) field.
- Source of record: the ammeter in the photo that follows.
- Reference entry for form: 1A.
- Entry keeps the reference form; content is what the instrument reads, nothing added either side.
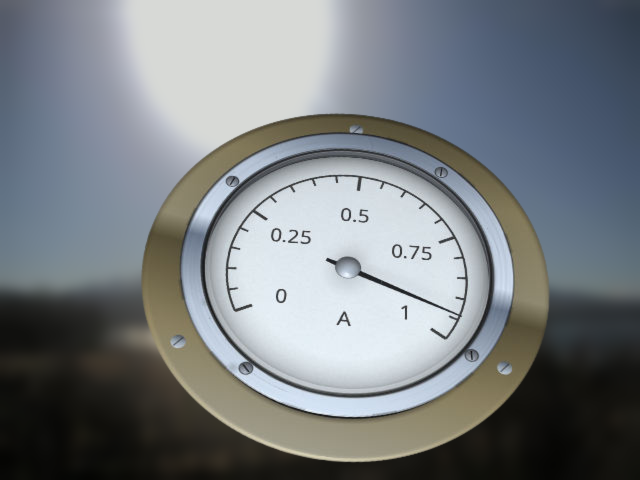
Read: 0.95A
